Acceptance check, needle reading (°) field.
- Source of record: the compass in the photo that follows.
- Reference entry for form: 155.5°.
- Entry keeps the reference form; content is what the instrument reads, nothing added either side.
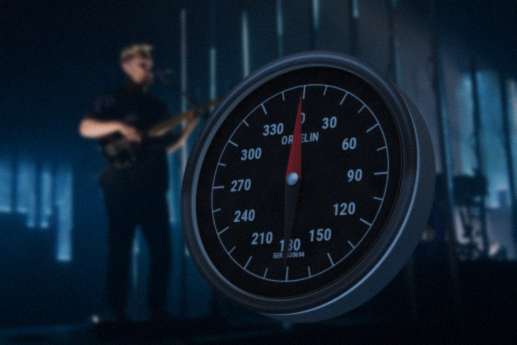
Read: 0°
